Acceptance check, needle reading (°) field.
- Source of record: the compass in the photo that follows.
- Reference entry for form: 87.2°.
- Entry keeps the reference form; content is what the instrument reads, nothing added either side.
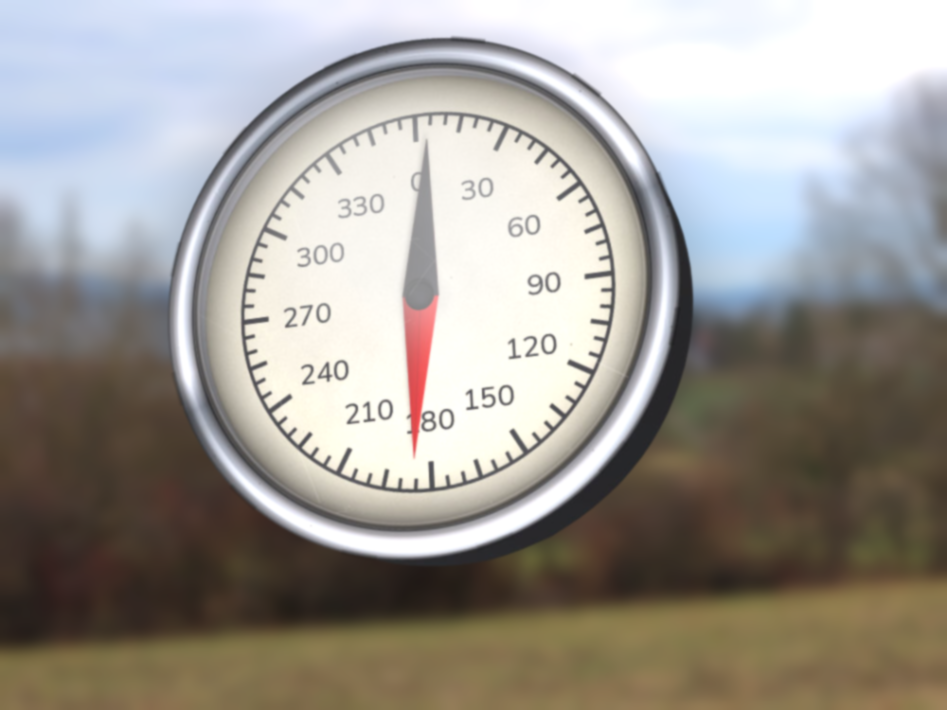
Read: 185°
